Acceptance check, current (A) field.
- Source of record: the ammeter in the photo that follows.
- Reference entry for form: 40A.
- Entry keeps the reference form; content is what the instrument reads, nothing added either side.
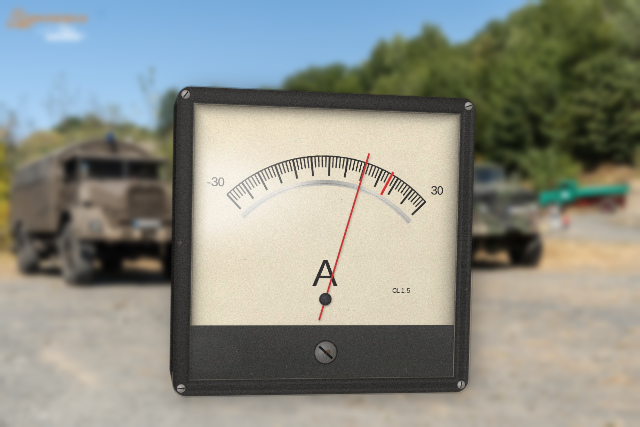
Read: 10A
